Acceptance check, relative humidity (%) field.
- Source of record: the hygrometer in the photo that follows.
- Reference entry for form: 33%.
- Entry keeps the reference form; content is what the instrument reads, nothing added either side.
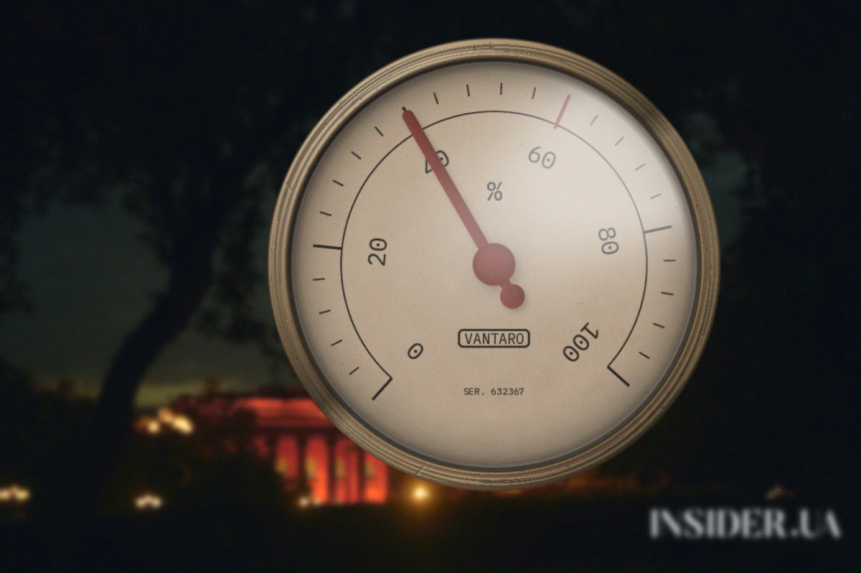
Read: 40%
